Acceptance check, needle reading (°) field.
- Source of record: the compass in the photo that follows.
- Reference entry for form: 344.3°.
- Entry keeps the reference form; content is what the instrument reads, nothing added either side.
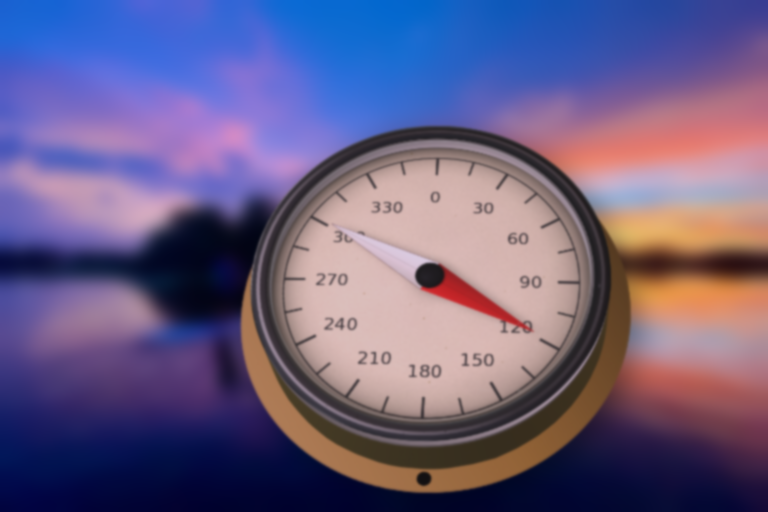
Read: 120°
